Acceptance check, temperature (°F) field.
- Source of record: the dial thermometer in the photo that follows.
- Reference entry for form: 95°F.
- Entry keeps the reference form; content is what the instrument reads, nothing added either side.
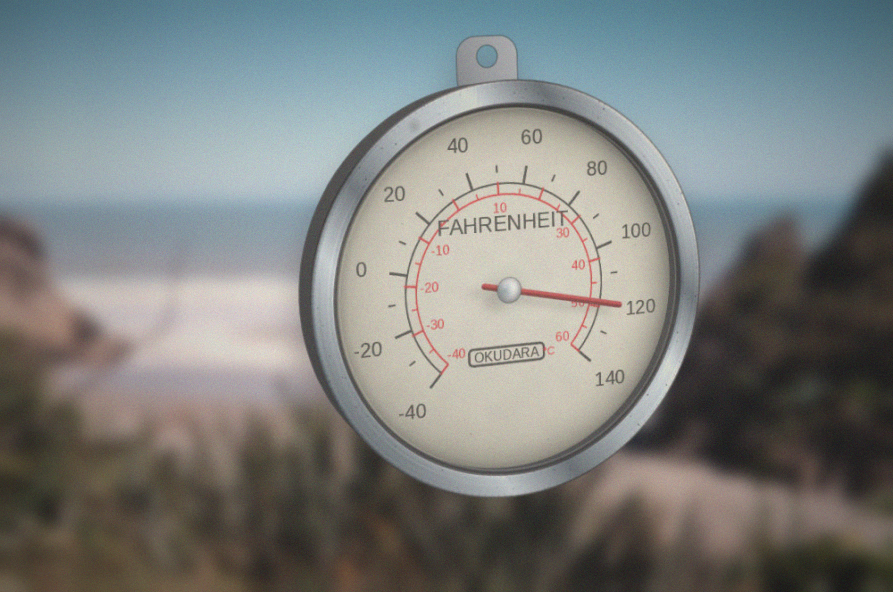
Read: 120°F
